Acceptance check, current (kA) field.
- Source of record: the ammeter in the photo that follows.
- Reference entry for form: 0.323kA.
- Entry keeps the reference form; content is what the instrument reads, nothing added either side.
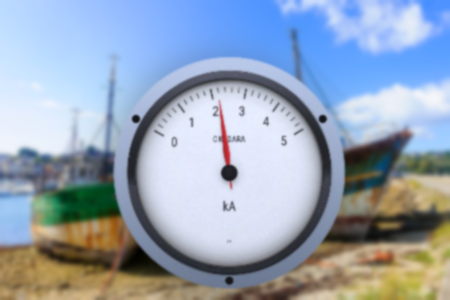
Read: 2.2kA
